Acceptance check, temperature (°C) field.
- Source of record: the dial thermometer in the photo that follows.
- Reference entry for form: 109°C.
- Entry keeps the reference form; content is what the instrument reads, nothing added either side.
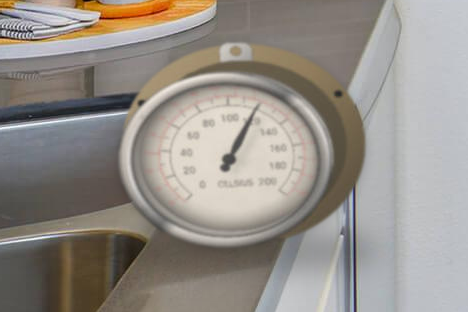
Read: 120°C
